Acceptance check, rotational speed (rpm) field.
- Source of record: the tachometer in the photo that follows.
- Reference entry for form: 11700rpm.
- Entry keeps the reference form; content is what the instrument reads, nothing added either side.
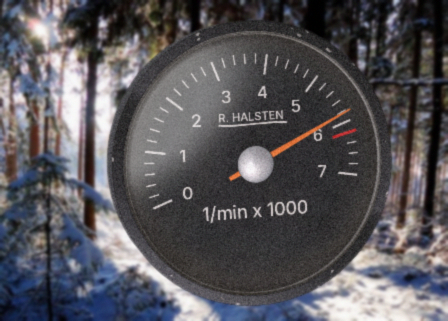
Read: 5800rpm
